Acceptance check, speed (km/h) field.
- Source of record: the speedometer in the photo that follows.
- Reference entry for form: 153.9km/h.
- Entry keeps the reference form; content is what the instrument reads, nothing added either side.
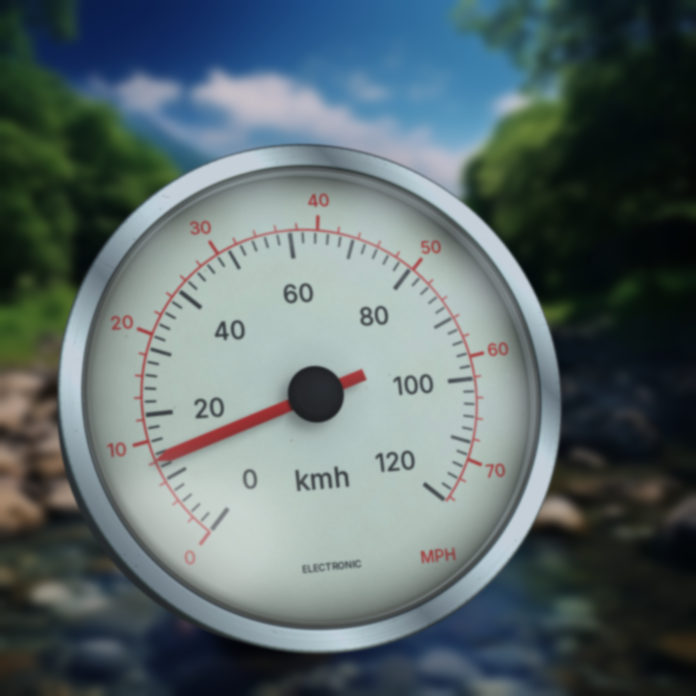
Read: 13km/h
